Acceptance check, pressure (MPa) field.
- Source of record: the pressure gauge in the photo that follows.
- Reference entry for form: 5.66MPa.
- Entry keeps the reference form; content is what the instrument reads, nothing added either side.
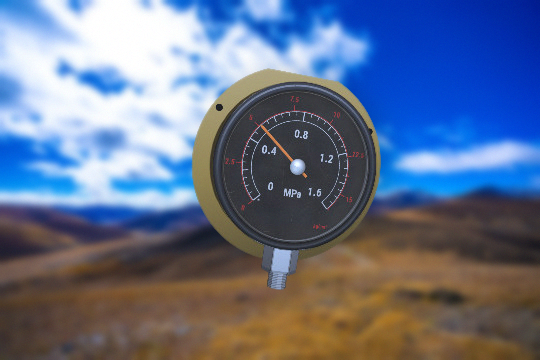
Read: 0.5MPa
